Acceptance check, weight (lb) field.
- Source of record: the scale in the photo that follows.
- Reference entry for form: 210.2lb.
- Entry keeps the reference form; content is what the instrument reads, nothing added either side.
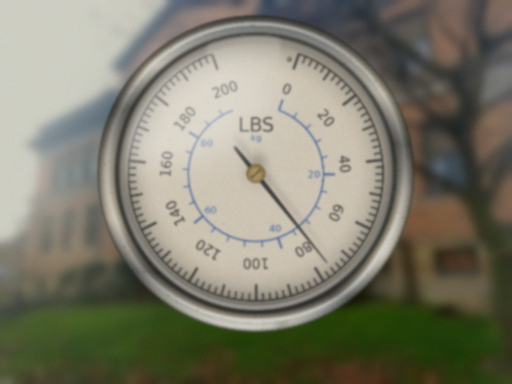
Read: 76lb
